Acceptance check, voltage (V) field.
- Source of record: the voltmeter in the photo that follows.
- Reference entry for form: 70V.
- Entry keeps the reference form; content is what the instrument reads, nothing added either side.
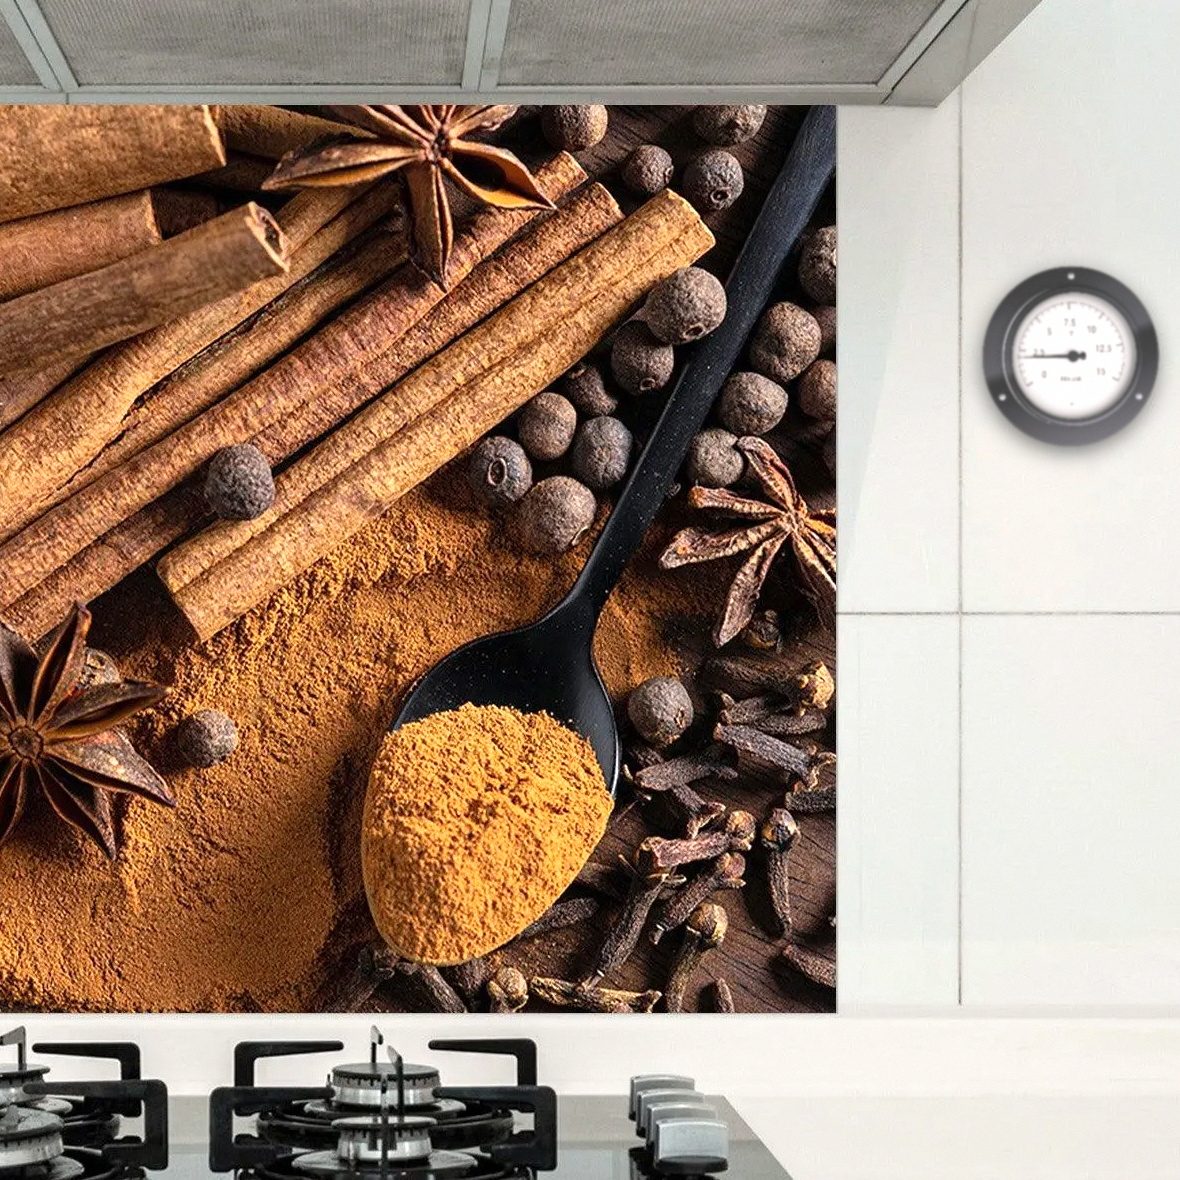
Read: 2V
